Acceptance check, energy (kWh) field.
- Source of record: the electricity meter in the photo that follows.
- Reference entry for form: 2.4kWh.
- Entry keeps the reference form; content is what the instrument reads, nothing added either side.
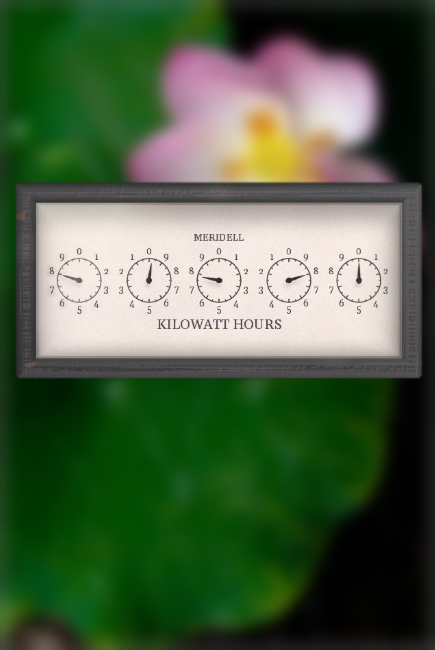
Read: 79780kWh
